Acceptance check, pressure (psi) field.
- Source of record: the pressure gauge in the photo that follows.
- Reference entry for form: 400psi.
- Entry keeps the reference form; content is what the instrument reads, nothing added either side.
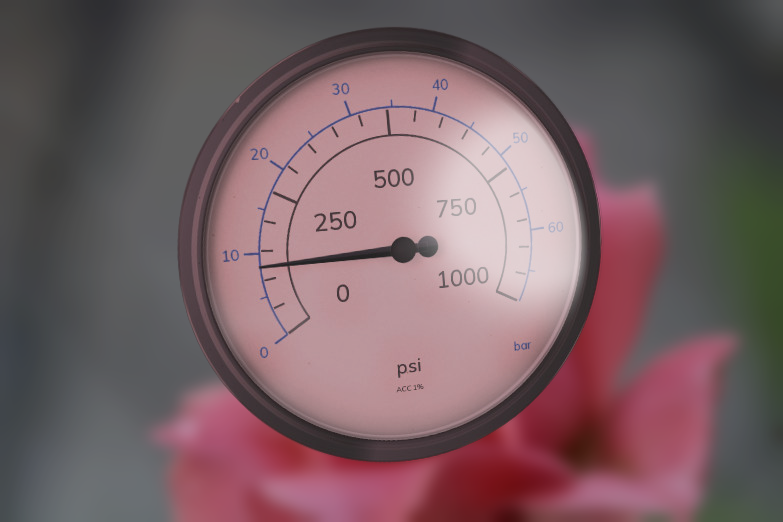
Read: 125psi
